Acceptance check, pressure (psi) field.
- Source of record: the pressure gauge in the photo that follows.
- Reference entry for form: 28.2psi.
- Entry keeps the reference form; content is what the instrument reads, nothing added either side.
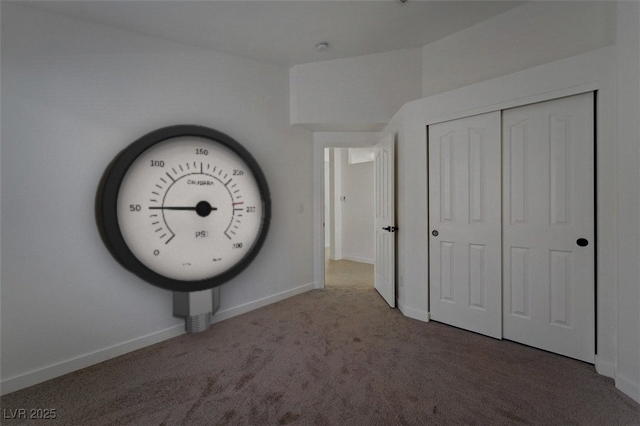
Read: 50psi
